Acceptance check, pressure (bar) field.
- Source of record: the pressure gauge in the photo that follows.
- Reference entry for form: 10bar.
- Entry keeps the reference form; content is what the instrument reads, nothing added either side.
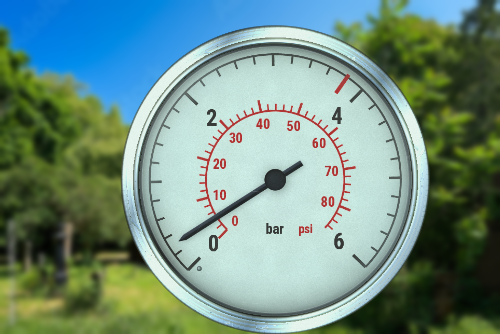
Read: 0.3bar
